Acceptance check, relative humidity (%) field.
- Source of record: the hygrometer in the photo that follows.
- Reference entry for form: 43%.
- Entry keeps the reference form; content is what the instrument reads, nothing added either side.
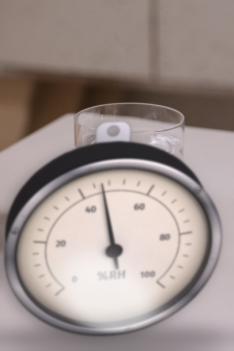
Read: 46%
